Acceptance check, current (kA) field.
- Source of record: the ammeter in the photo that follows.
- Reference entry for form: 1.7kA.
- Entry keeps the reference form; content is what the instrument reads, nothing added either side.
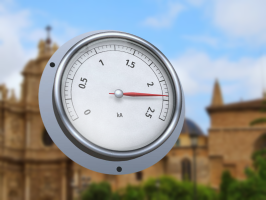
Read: 2.2kA
